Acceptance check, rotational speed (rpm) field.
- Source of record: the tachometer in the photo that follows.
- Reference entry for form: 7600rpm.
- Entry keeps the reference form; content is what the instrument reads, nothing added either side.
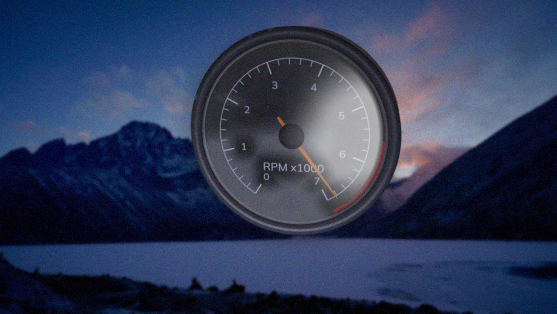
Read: 6800rpm
